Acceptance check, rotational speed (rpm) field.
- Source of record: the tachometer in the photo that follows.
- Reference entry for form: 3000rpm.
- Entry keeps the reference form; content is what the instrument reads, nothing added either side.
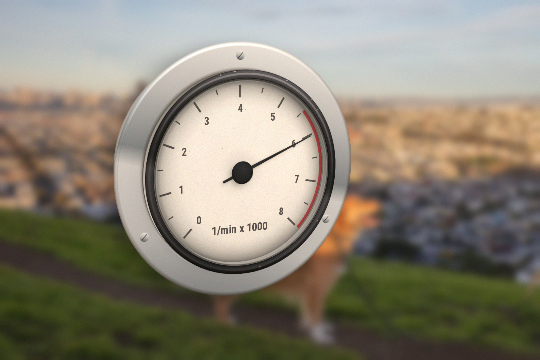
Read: 6000rpm
